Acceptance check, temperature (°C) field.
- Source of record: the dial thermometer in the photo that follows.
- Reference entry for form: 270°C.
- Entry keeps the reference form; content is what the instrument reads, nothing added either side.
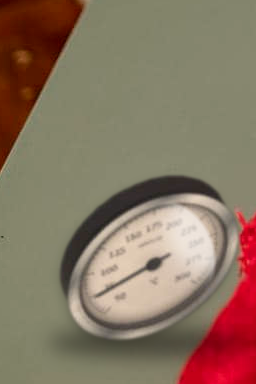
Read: 75°C
